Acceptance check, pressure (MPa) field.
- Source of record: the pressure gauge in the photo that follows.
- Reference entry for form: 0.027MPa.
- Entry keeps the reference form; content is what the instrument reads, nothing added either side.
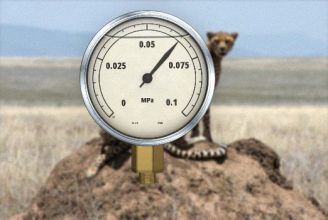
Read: 0.065MPa
